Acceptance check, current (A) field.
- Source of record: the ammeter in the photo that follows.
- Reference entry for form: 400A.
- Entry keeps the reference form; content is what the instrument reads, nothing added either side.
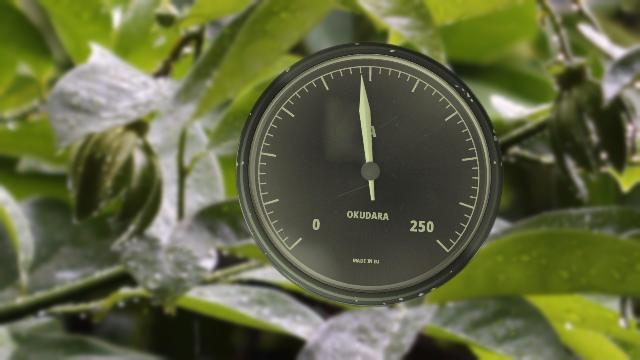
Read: 120A
